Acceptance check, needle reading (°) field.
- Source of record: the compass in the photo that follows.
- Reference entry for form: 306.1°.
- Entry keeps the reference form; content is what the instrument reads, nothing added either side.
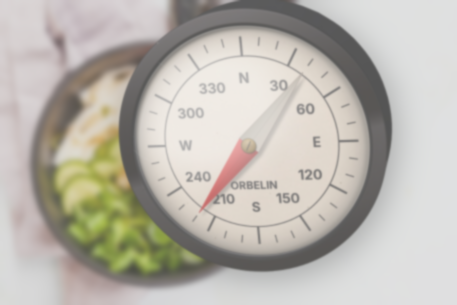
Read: 220°
